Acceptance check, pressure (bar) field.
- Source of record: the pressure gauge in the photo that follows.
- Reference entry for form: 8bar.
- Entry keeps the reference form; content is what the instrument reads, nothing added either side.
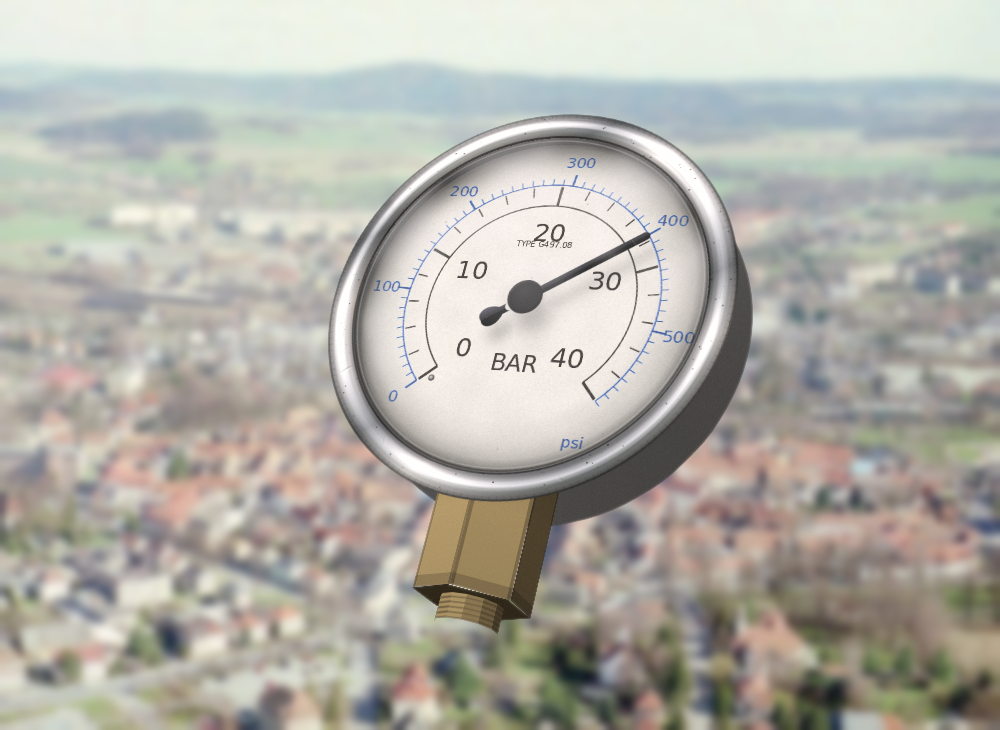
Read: 28bar
